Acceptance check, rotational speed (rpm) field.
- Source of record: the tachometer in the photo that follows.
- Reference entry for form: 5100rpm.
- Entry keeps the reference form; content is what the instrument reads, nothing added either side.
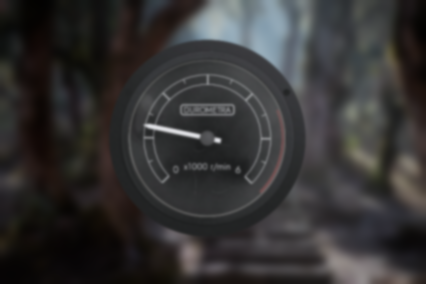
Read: 1250rpm
